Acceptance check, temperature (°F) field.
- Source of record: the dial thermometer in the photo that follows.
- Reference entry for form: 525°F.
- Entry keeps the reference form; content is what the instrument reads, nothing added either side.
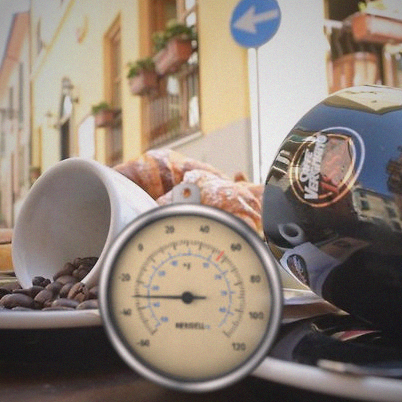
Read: -30°F
